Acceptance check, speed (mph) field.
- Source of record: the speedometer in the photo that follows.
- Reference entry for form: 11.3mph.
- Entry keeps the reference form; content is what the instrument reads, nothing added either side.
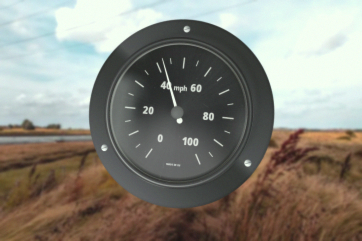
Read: 42.5mph
